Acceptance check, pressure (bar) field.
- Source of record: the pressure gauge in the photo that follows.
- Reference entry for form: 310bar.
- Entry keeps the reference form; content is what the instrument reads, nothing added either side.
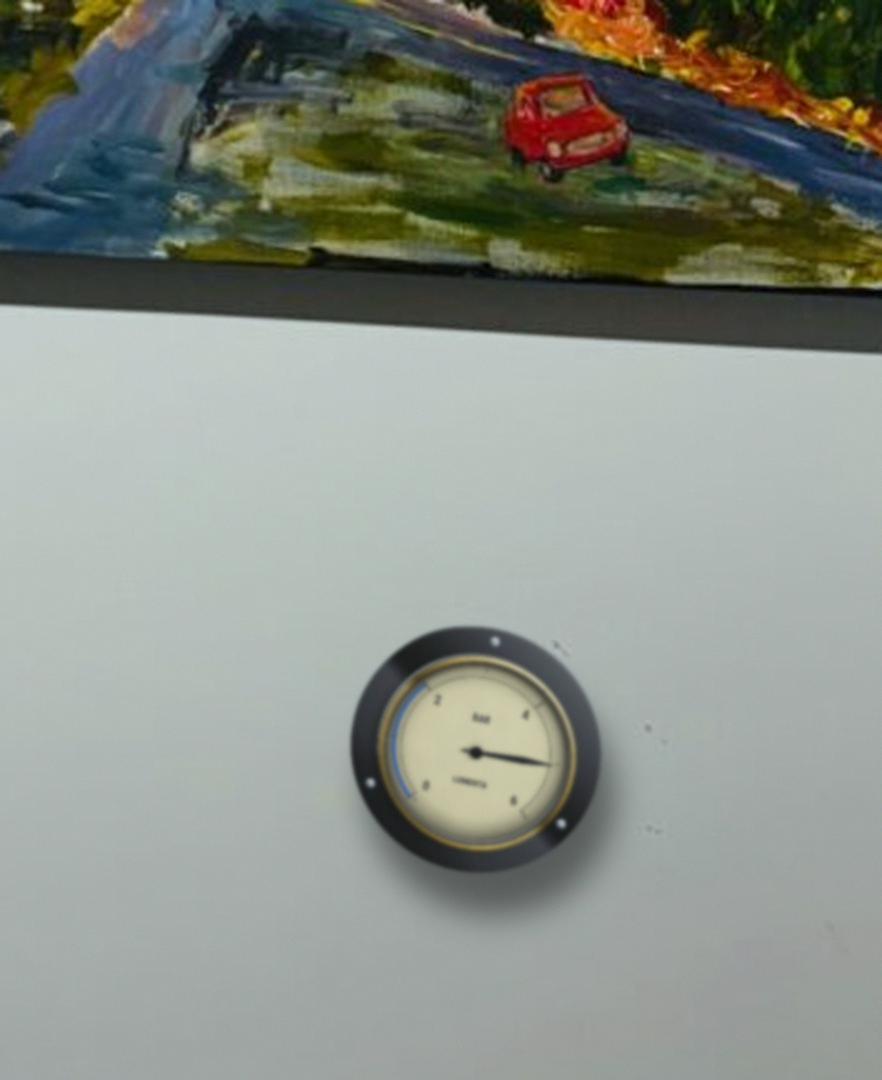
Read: 5bar
